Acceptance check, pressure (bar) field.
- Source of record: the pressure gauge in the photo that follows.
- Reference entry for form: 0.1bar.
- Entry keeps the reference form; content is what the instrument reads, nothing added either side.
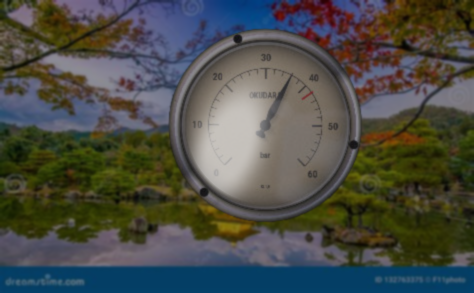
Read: 36bar
